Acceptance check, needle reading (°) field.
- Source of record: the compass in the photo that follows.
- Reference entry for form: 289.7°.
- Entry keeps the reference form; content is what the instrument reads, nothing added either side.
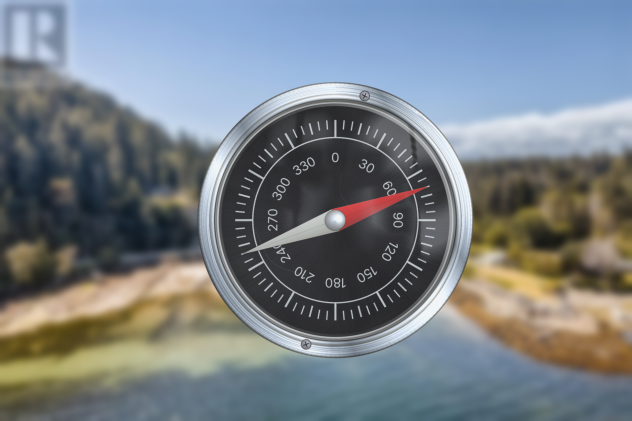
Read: 70°
